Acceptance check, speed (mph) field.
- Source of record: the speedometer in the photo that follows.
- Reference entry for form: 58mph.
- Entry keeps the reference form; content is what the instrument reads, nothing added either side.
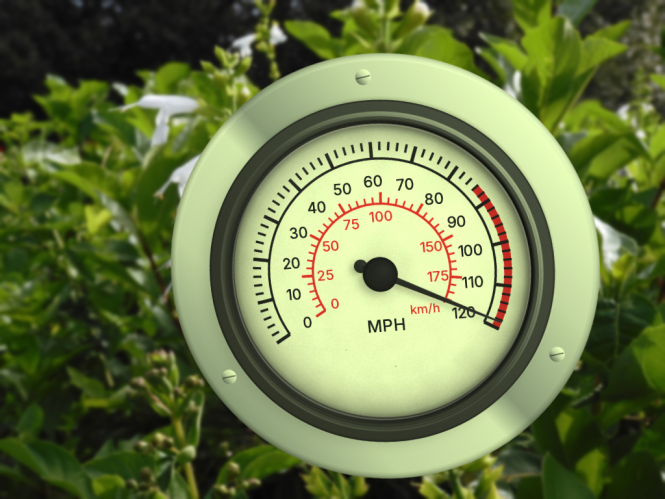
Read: 118mph
